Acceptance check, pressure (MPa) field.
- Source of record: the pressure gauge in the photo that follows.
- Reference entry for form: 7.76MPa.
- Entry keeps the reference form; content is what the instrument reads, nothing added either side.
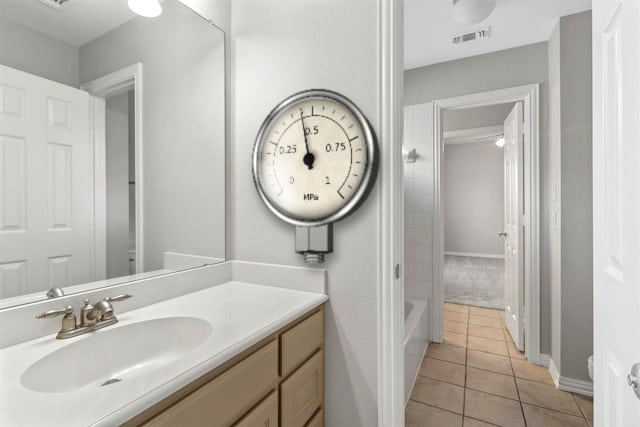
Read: 0.45MPa
